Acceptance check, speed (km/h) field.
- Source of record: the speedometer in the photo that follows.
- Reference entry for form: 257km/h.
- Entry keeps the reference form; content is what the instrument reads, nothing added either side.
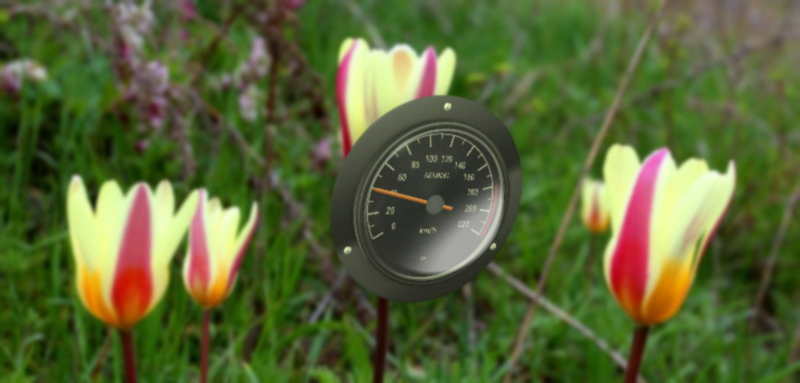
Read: 40km/h
